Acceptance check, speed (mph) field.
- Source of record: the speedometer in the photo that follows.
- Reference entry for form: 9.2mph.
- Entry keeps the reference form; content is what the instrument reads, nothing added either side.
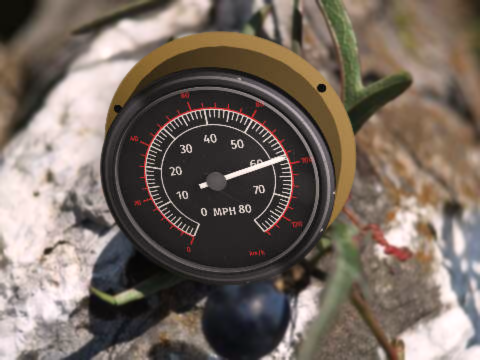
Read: 60mph
